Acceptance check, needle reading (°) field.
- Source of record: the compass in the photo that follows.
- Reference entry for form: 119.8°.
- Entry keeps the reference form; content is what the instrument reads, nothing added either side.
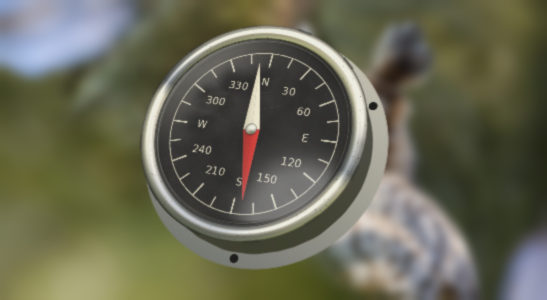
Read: 172.5°
